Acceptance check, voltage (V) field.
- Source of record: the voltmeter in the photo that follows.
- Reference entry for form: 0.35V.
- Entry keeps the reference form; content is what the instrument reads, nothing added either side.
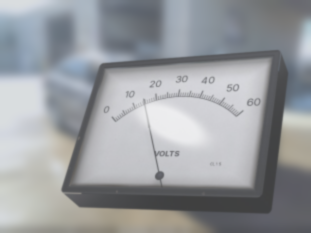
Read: 15V
